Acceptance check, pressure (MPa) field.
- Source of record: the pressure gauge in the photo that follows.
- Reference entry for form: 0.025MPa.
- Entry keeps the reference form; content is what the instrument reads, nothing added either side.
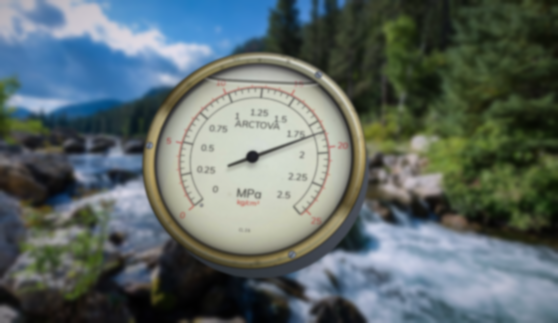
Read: 1.85MPa
